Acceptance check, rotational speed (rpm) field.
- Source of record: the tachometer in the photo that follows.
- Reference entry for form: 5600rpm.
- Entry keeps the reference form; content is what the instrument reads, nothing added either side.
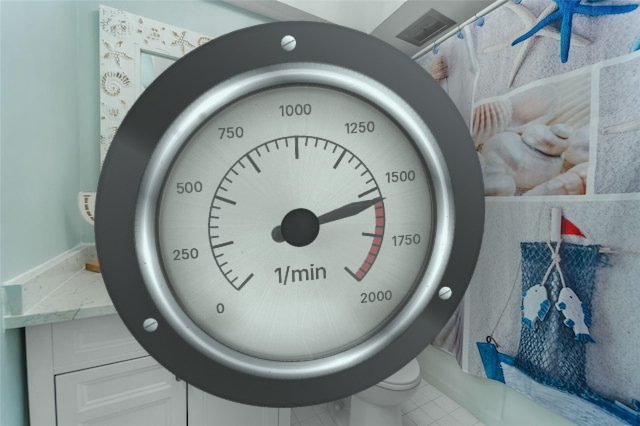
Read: 1550rpm
